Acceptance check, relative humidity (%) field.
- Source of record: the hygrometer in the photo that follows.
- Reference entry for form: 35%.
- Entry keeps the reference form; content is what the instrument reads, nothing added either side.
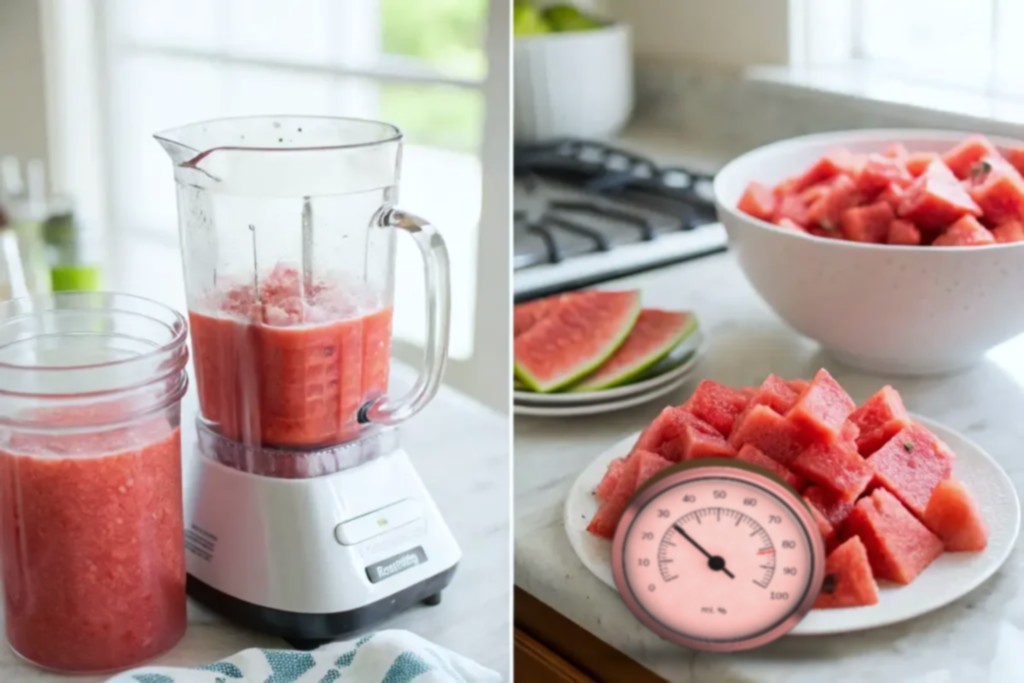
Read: 30%
